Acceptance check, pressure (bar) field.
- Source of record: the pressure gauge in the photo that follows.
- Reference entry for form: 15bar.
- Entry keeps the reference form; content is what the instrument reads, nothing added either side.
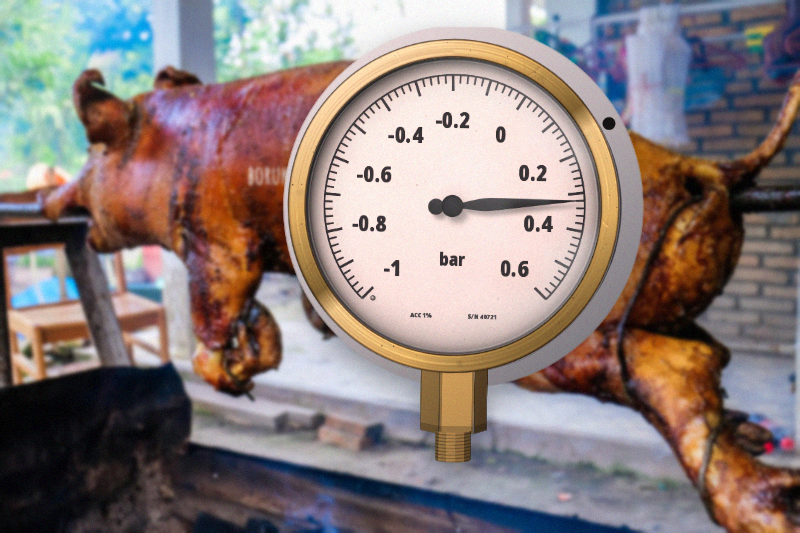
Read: 0.32bar
